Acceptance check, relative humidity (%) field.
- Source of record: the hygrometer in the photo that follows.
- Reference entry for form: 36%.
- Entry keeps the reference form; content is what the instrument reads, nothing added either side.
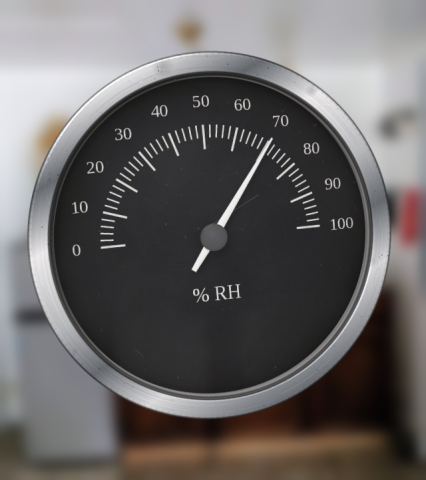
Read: 70%
